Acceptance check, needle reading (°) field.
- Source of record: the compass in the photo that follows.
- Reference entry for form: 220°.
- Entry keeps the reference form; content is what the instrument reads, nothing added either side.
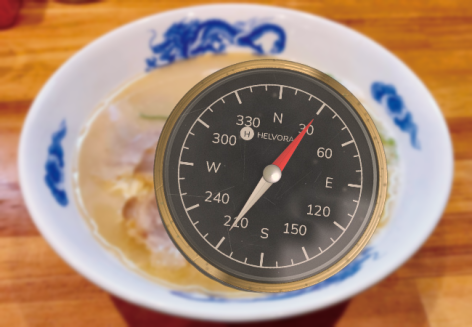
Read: 30°
